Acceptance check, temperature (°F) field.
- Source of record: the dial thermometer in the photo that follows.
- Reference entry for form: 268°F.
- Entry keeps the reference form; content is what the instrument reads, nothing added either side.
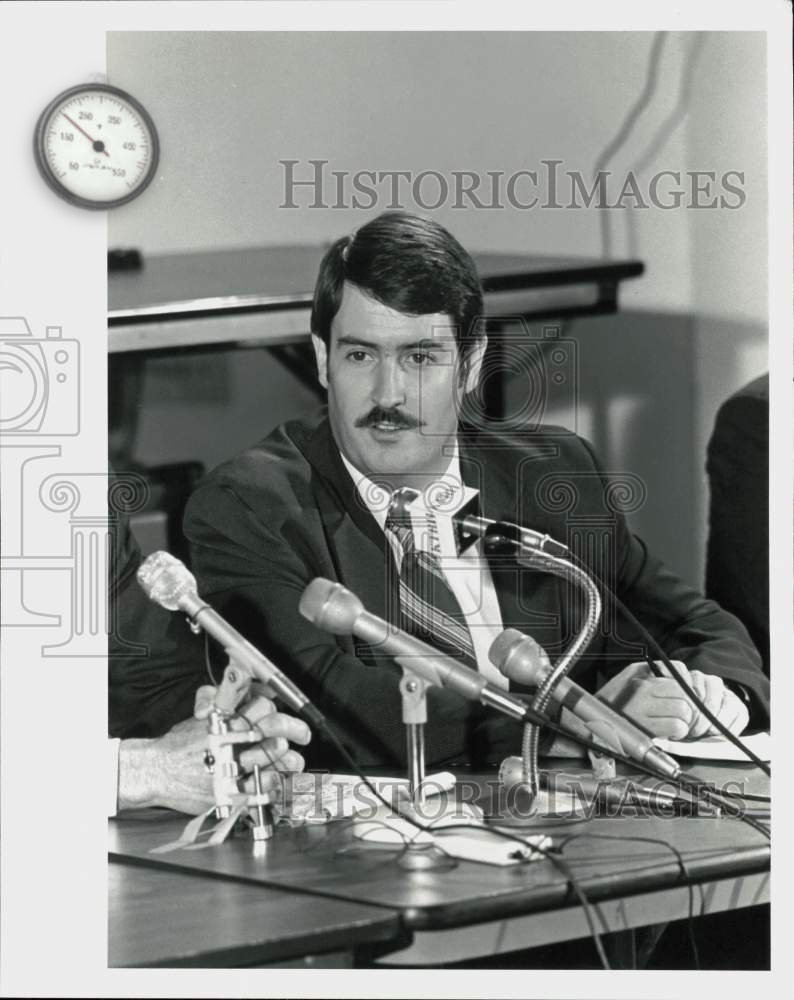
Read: 200°F
